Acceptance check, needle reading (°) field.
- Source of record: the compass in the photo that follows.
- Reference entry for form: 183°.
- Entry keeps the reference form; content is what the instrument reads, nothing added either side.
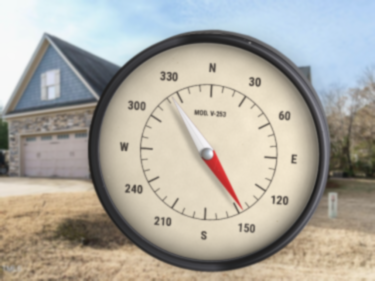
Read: 145°
